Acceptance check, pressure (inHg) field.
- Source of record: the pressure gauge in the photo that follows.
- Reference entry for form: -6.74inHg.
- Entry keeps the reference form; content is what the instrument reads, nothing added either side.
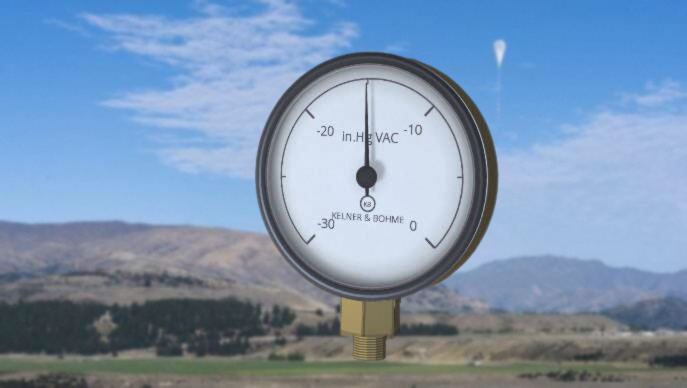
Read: -15inHg
